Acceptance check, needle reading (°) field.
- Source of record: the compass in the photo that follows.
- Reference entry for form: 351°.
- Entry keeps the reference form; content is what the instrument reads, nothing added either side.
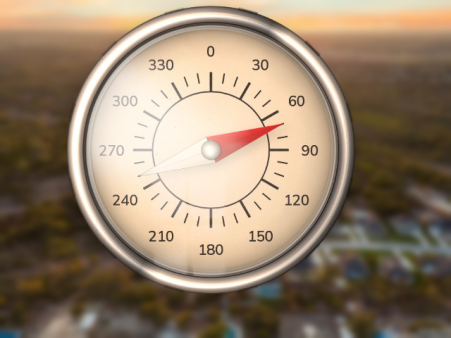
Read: 70°
